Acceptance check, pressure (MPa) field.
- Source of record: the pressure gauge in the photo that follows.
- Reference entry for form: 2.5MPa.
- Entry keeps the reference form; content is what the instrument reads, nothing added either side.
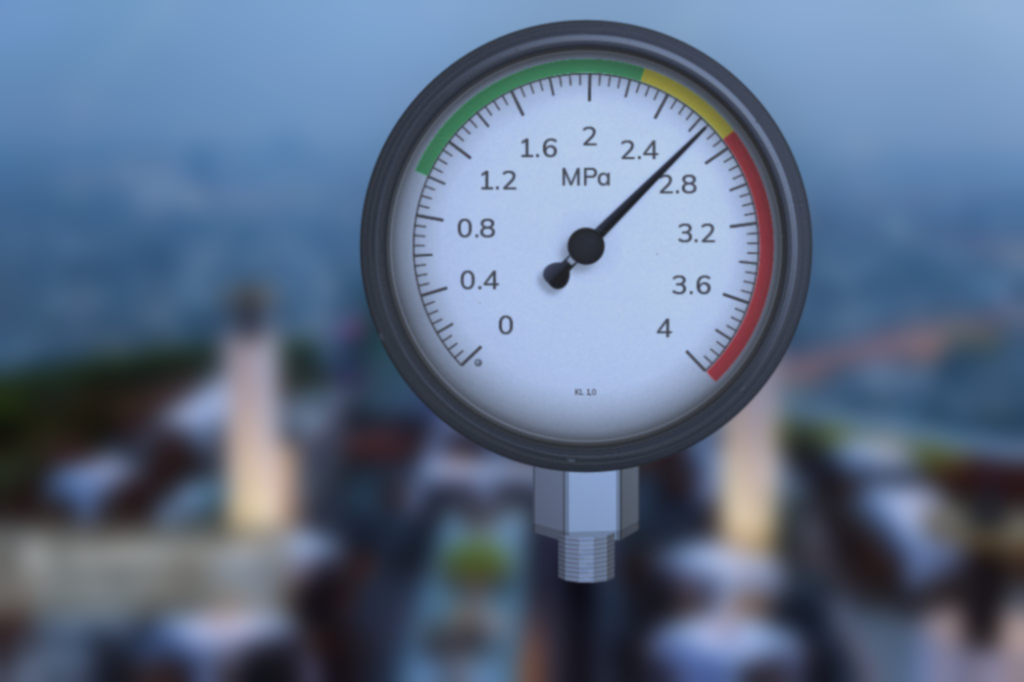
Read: 2.65MPa
